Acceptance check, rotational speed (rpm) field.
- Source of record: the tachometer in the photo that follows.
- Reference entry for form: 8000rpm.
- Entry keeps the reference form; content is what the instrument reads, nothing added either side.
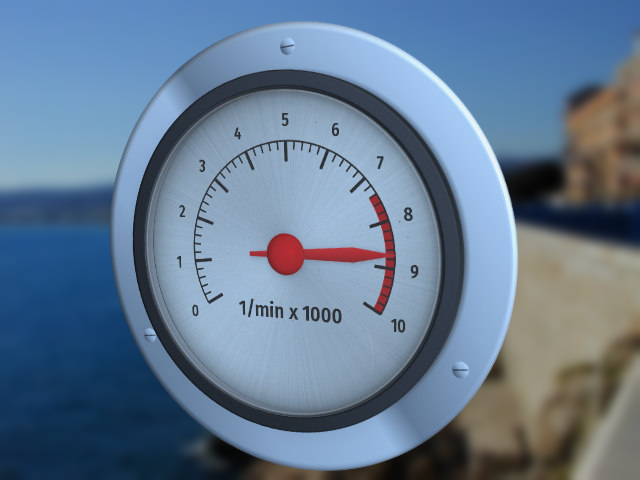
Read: 8700rpm
